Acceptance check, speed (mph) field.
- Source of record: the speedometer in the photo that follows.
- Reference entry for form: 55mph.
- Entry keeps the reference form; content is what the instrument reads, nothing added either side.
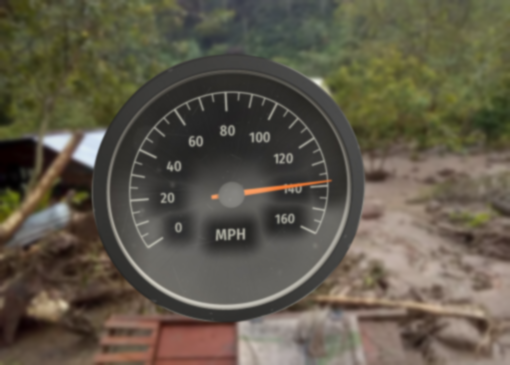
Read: 137.5mph
